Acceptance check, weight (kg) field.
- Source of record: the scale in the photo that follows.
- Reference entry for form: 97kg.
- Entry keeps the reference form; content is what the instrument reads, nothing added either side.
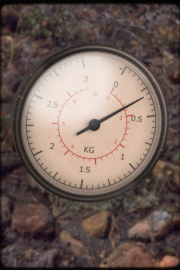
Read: 0.3kg
